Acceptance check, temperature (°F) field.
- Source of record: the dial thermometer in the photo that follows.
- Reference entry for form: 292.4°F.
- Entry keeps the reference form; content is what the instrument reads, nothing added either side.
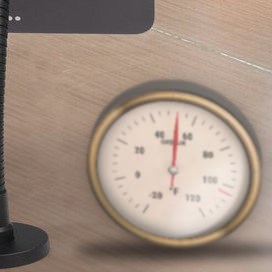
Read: 52°F
